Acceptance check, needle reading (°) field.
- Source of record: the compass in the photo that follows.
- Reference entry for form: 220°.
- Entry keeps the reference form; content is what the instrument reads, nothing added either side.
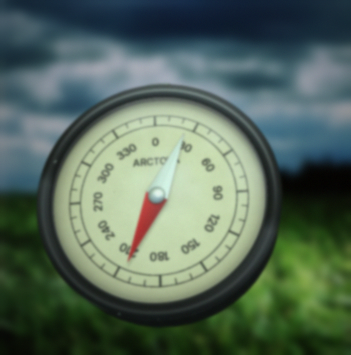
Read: 205°
